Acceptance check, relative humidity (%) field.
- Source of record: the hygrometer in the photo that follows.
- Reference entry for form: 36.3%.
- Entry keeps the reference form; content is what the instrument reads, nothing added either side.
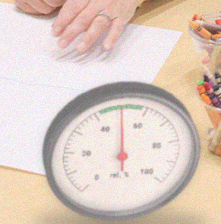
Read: 50%
